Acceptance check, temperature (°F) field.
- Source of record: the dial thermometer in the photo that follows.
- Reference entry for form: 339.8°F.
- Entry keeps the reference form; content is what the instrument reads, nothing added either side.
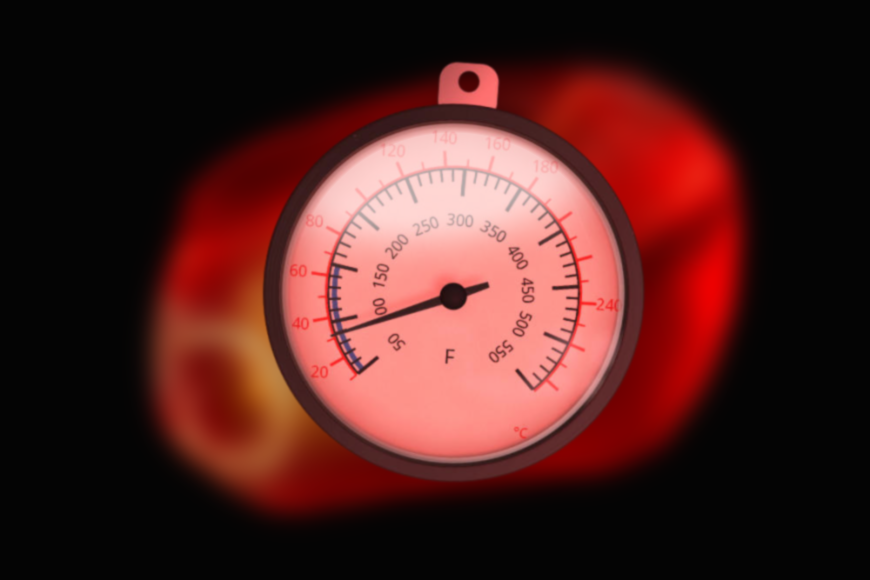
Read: 90°F
